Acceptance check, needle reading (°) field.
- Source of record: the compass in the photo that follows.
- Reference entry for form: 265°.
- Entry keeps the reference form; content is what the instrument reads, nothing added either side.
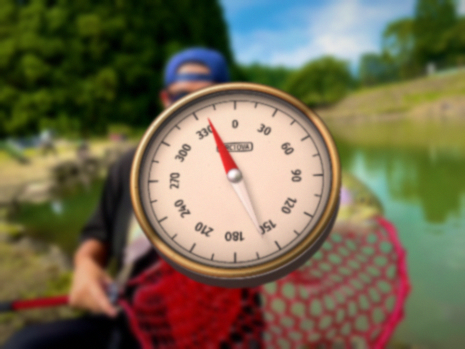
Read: 337.5°
